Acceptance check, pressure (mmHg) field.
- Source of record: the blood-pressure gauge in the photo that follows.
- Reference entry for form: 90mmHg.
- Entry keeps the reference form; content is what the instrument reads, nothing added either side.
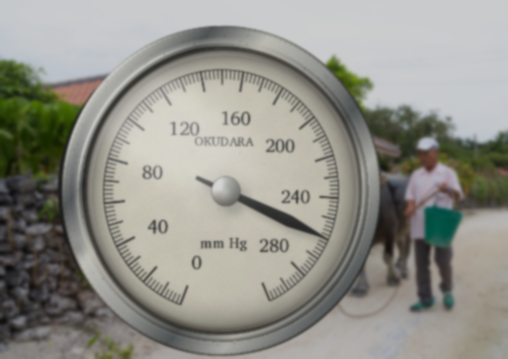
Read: 260mmHg
